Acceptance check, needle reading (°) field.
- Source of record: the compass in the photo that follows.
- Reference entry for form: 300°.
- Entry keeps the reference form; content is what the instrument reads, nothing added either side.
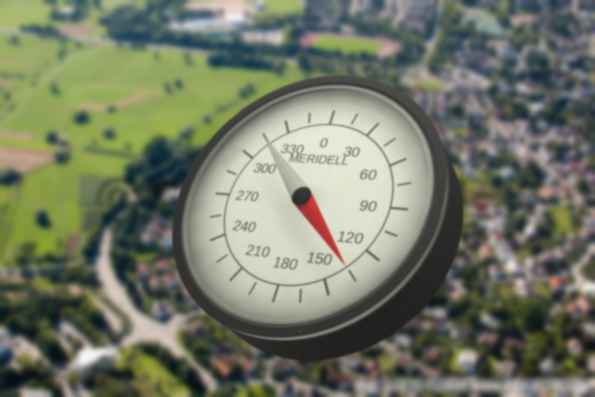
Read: 135°
